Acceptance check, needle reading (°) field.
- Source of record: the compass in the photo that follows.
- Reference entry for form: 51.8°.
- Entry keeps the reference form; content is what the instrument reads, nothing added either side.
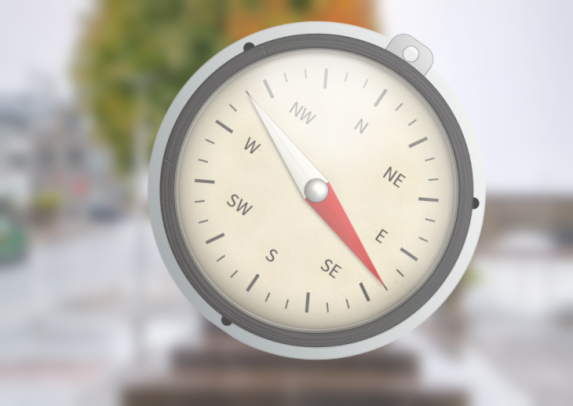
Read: 110°
